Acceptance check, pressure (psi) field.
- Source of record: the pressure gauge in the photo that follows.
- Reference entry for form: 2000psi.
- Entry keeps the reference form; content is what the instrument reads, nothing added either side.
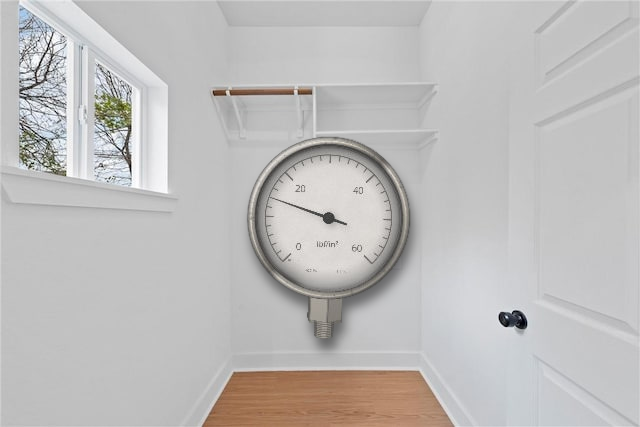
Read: 14psi
